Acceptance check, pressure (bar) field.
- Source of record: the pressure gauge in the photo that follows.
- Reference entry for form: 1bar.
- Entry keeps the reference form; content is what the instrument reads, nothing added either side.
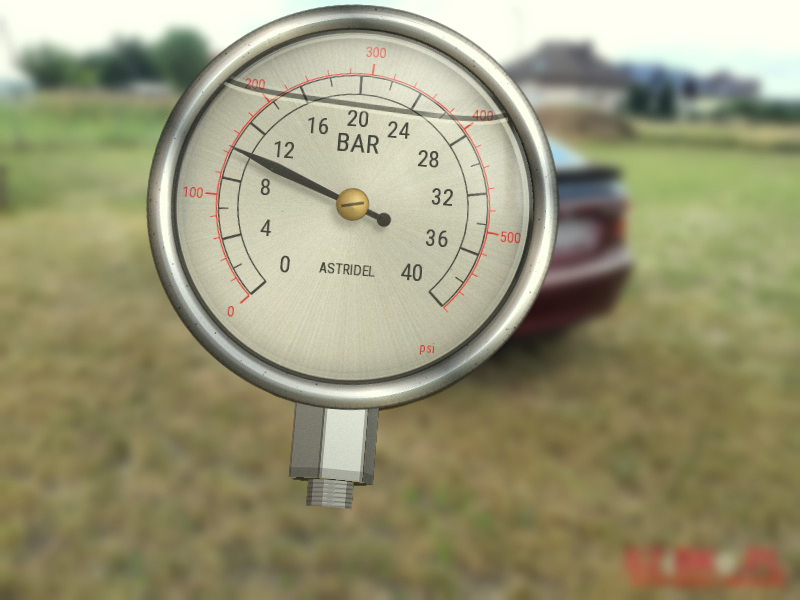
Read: 10bar
